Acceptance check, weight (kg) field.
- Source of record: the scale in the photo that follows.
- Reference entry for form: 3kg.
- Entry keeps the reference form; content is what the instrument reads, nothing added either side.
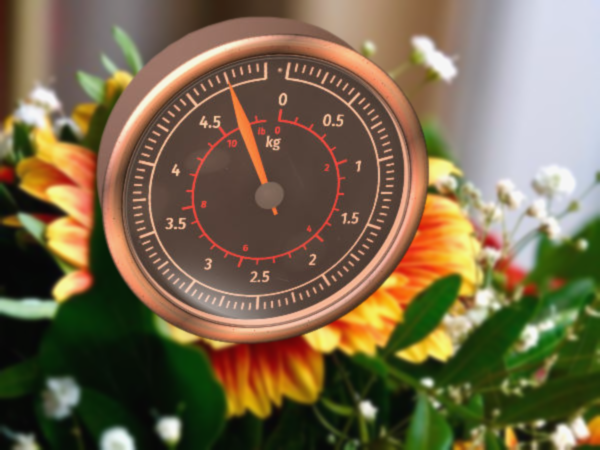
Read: 4.75kg
